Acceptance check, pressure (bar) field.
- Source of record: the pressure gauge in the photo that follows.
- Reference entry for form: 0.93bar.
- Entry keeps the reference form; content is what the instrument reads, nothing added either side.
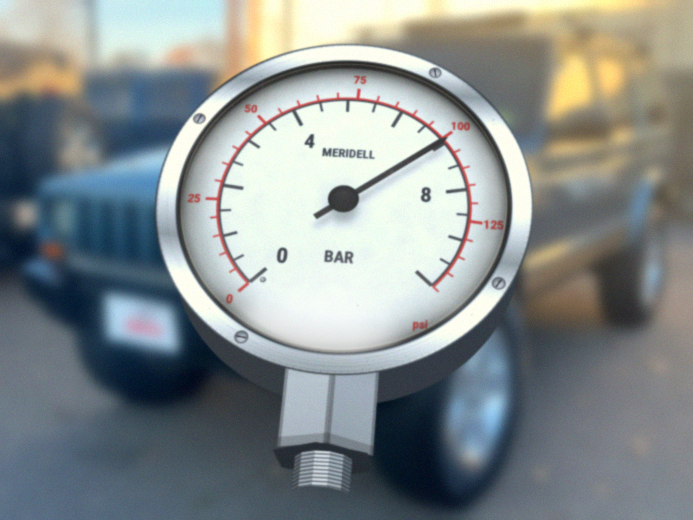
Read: 7bar
